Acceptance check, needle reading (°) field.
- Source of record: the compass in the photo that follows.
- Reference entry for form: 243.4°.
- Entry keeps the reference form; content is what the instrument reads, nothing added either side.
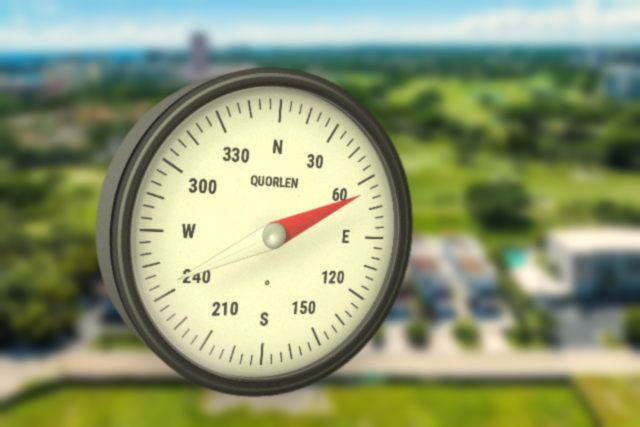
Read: 65°
